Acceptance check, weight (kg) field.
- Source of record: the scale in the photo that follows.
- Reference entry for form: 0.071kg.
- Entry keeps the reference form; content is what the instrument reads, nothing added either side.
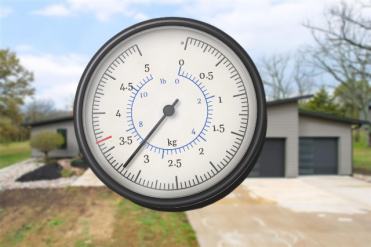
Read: 3.2kg
